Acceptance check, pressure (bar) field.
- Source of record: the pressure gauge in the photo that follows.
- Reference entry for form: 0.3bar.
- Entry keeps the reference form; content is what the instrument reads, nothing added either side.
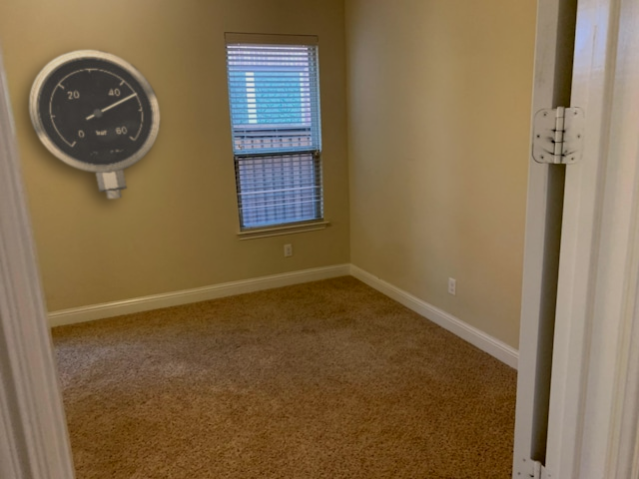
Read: 45bar
